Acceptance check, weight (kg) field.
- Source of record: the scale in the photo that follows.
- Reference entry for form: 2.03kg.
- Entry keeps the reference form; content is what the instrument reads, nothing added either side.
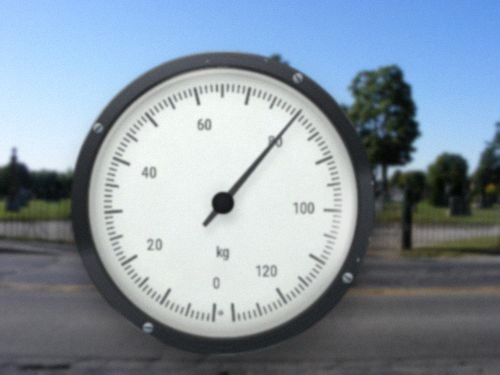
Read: 80kg
